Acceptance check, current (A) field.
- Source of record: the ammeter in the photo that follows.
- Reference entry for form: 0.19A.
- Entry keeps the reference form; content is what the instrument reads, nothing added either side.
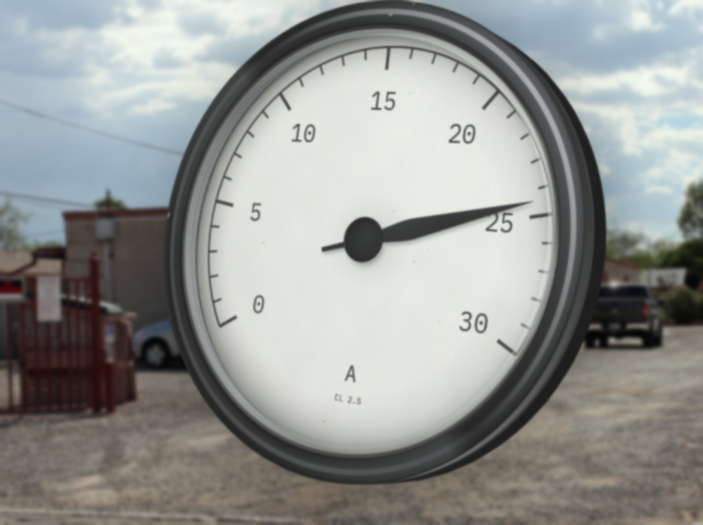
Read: 24.5A
